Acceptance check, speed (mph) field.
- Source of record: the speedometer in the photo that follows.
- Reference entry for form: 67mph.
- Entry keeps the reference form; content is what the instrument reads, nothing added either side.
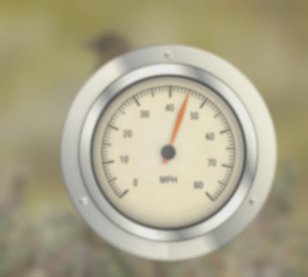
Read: 45mph
